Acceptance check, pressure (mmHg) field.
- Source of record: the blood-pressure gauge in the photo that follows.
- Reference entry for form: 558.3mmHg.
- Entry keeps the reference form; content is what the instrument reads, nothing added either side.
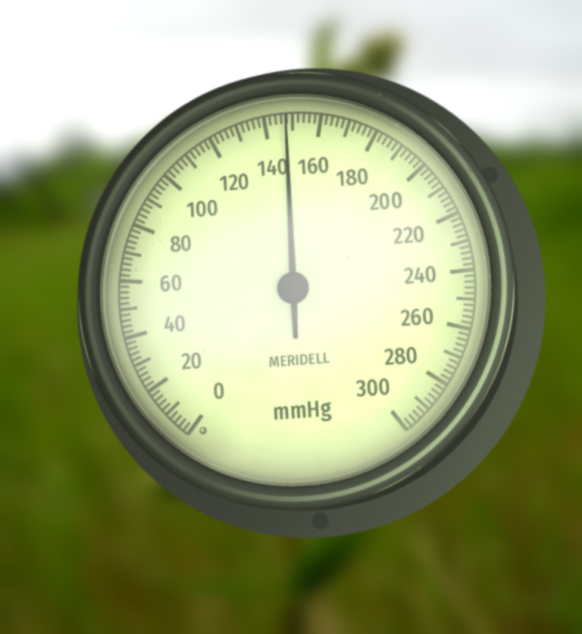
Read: 148mmHg
